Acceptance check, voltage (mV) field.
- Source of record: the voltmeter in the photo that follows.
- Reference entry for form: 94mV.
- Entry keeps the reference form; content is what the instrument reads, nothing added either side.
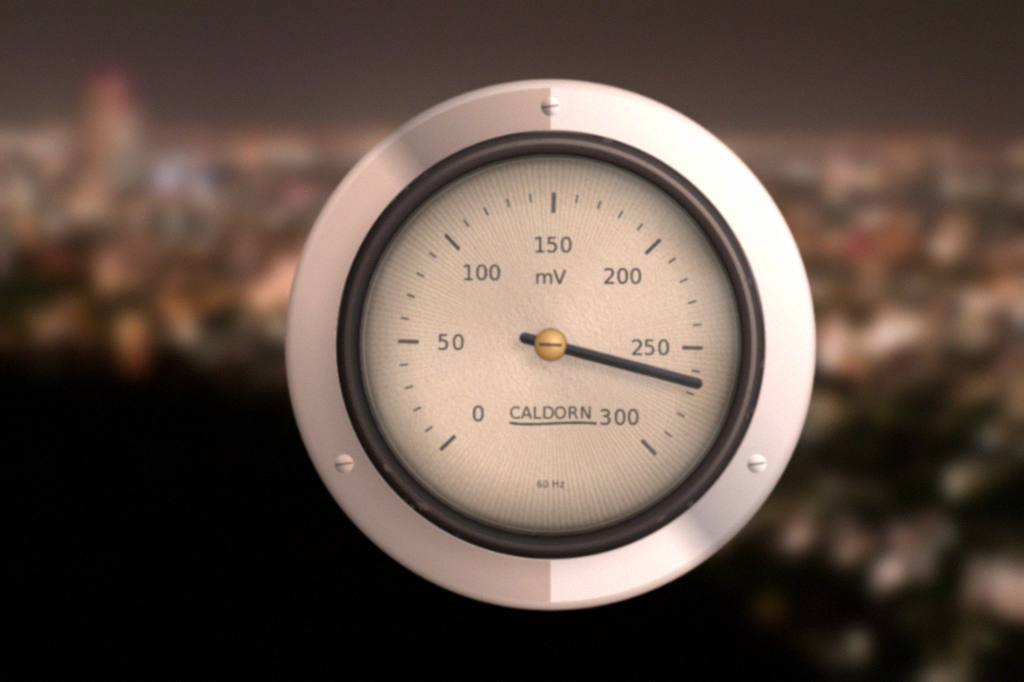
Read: 265mV
